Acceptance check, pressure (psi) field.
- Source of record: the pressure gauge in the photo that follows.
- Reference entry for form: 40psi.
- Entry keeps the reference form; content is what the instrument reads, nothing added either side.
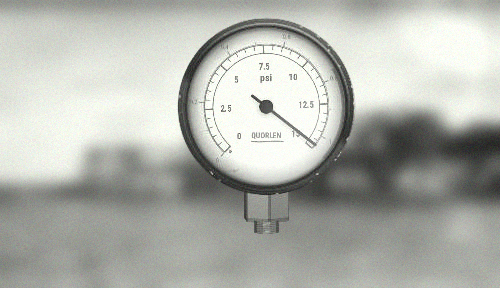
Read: 14.75psi
